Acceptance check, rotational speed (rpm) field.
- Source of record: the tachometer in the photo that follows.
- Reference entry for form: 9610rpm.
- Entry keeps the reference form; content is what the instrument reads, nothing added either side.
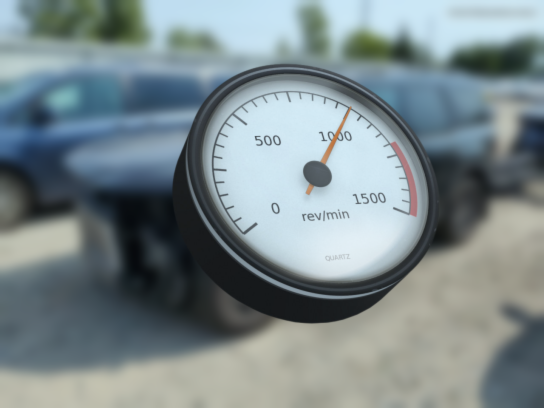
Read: 1000rpm
